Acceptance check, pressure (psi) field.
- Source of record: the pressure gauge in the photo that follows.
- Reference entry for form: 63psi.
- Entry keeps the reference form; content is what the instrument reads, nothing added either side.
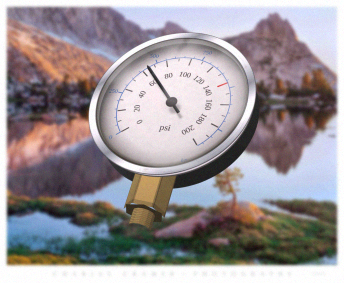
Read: 65psi
